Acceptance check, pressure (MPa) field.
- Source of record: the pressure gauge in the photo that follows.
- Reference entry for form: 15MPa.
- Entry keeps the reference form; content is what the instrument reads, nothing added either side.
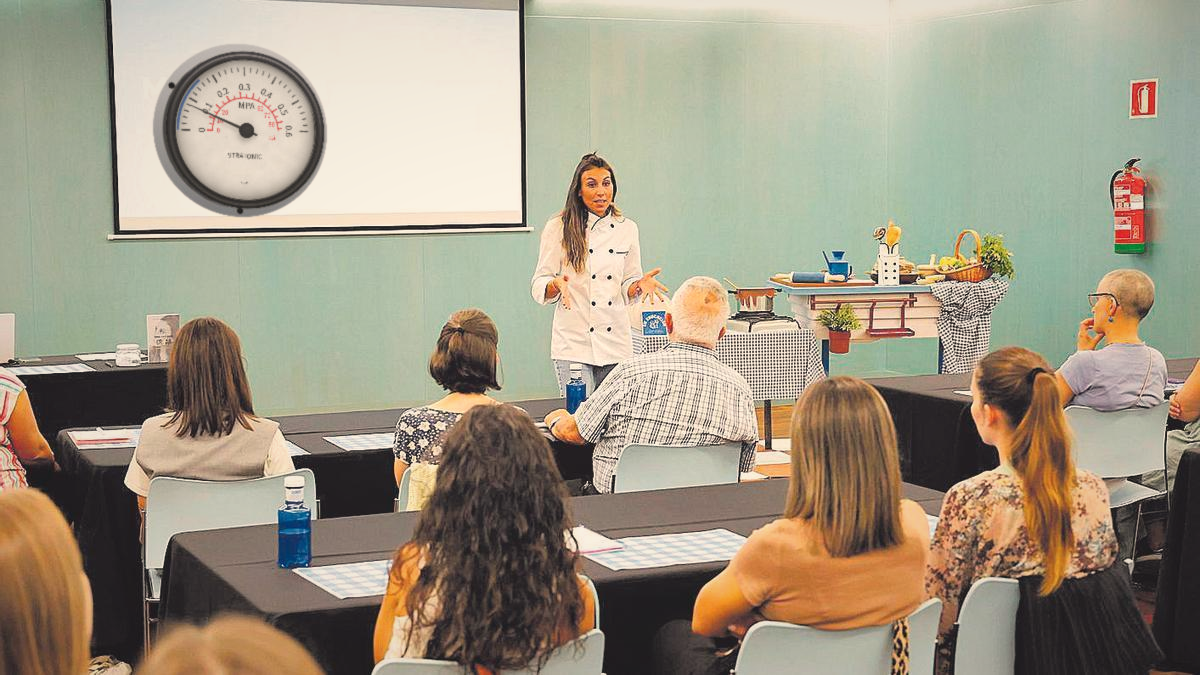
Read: 0.08MPa
